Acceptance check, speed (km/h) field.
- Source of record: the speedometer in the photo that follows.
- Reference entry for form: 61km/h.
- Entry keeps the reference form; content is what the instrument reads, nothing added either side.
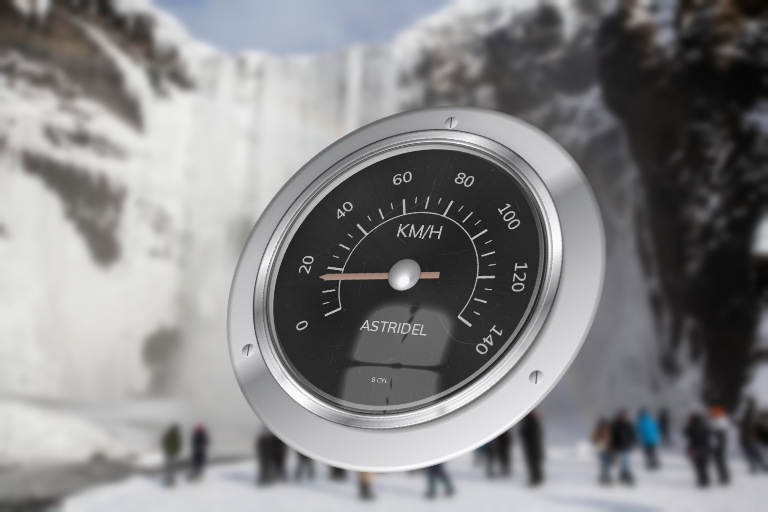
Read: 15km/h
